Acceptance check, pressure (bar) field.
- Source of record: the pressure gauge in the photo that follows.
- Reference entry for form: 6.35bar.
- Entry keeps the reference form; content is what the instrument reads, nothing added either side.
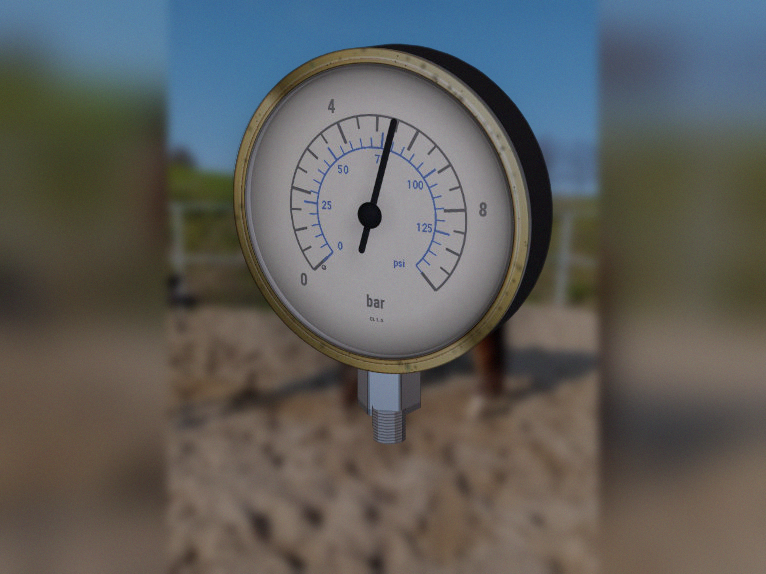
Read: 5.5bar
